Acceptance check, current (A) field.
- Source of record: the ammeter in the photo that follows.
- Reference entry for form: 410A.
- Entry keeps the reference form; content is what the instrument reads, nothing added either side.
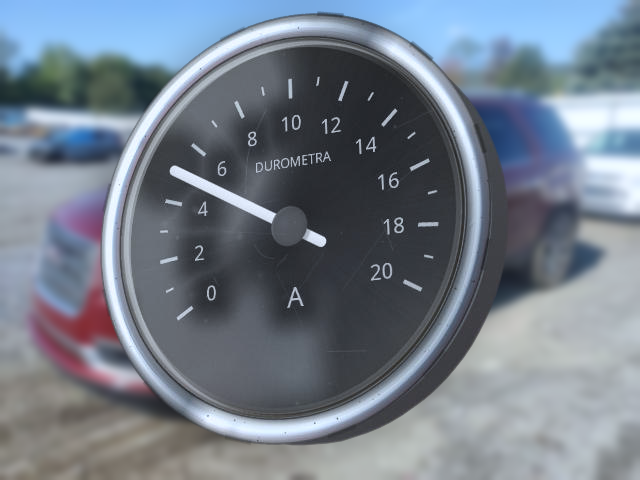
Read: 5A
